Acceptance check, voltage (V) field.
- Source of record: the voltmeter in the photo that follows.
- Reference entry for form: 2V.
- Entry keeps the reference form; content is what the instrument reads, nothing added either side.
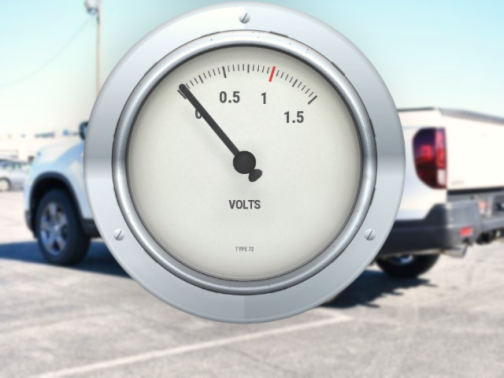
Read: 0.05V
